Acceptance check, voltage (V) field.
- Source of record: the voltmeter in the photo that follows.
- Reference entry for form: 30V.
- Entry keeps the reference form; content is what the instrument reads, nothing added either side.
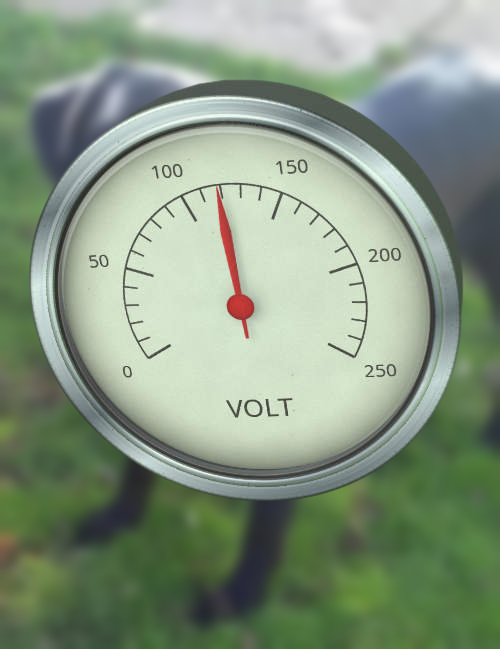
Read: 120V
